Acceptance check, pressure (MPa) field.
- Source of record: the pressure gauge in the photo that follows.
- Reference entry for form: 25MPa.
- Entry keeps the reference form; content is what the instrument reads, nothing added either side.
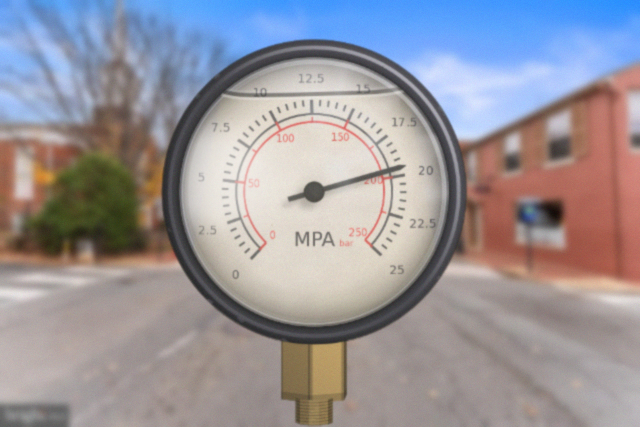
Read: 19.5MPa
